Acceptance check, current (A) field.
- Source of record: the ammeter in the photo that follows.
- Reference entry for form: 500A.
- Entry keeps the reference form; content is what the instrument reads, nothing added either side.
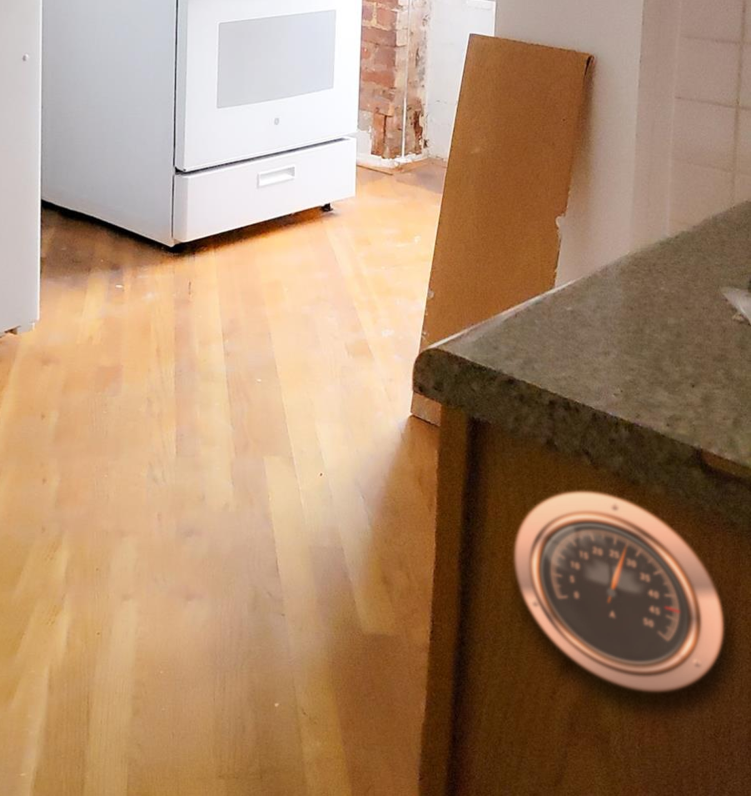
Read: 27.5A
